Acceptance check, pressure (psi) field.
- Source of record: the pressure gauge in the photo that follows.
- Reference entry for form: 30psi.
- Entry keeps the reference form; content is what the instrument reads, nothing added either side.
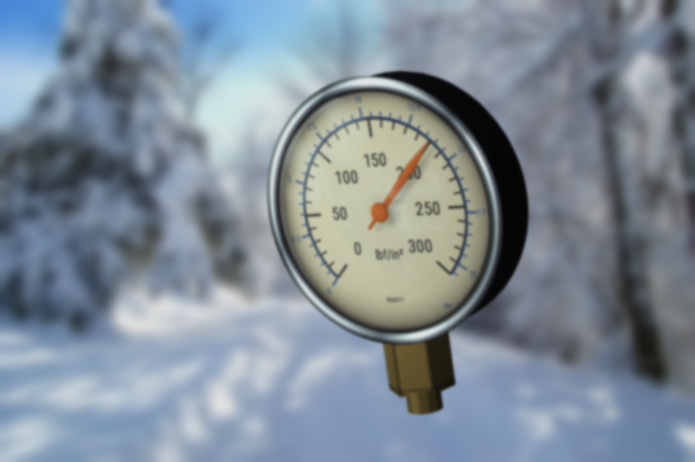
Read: 200psi
